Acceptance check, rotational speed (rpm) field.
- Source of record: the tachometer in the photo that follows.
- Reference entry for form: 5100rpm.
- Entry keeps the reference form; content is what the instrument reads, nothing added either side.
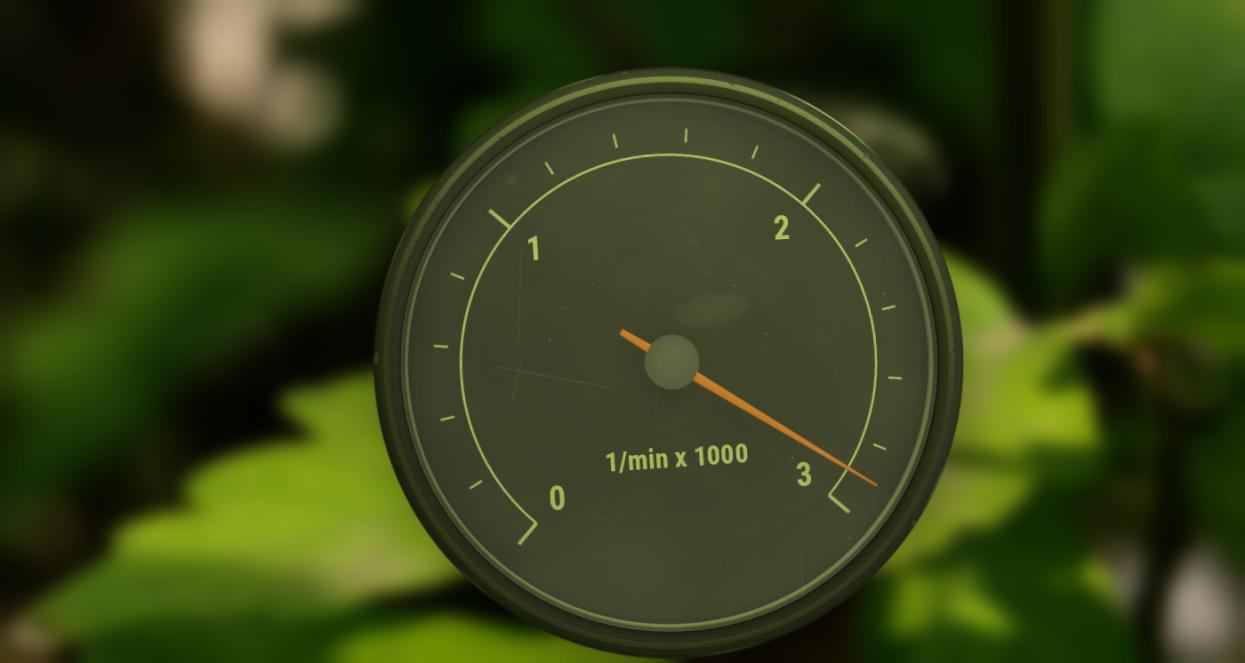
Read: 2900rpm
